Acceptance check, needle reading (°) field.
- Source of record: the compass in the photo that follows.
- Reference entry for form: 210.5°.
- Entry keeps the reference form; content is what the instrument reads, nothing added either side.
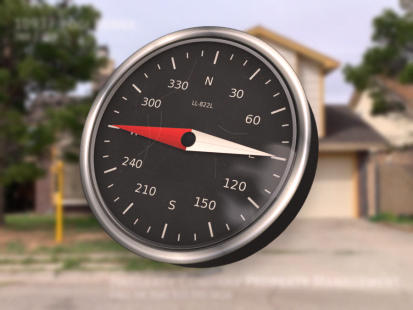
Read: 270°
